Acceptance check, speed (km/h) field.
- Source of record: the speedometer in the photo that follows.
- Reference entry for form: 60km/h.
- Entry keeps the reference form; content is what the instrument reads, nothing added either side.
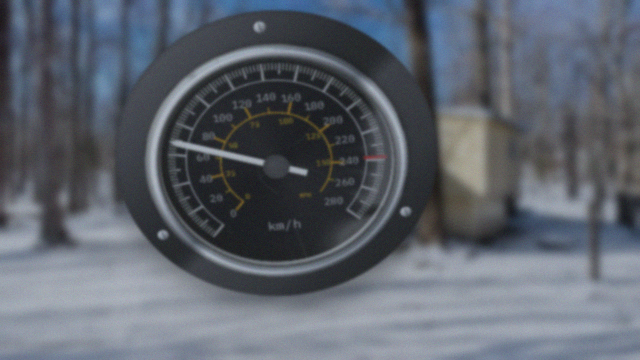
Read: 70km/h
